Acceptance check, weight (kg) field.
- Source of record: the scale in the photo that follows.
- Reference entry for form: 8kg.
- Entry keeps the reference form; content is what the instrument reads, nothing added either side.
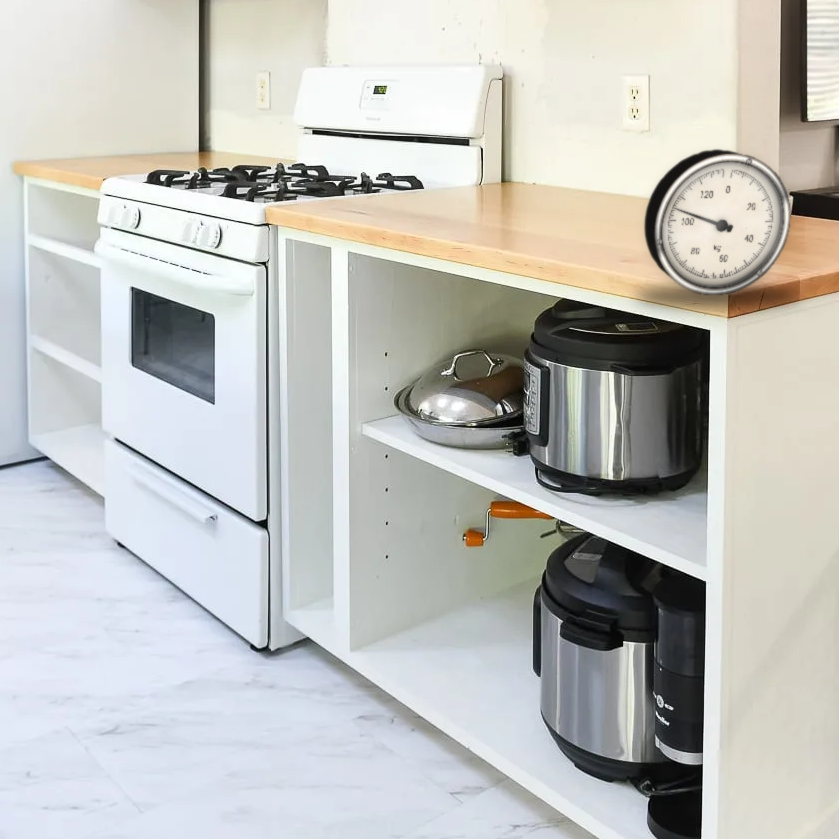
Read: 105kg
